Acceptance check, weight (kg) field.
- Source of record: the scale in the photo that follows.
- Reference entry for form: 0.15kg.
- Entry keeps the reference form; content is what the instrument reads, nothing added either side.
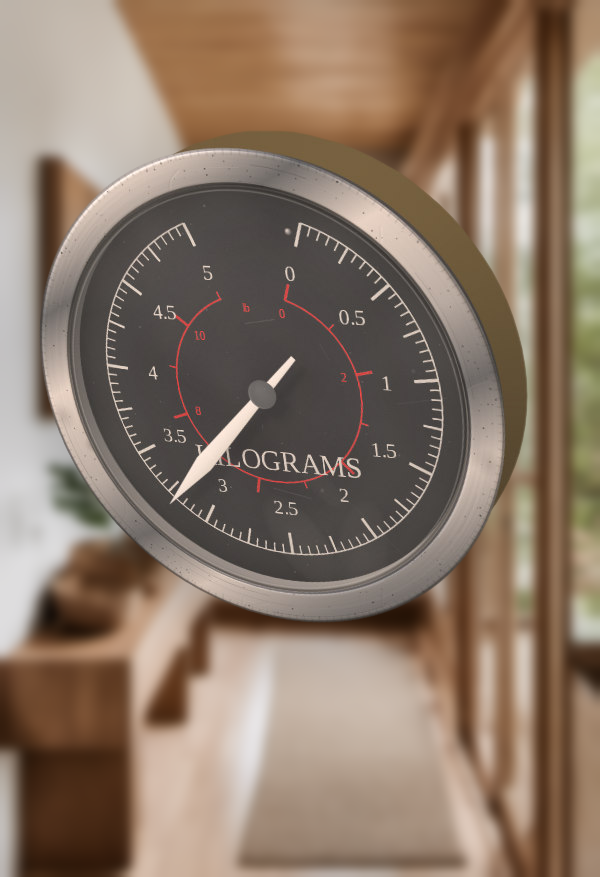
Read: 3.2kg
